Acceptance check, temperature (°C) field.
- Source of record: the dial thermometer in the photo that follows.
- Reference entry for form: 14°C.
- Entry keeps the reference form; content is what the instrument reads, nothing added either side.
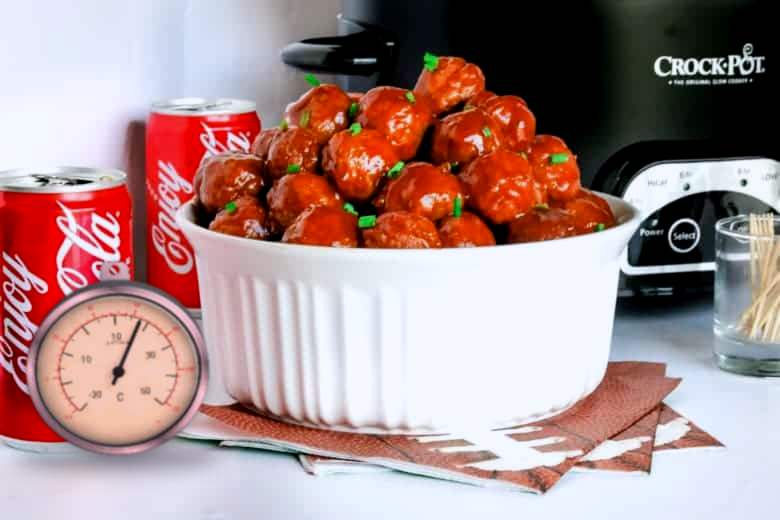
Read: 17.5°C
